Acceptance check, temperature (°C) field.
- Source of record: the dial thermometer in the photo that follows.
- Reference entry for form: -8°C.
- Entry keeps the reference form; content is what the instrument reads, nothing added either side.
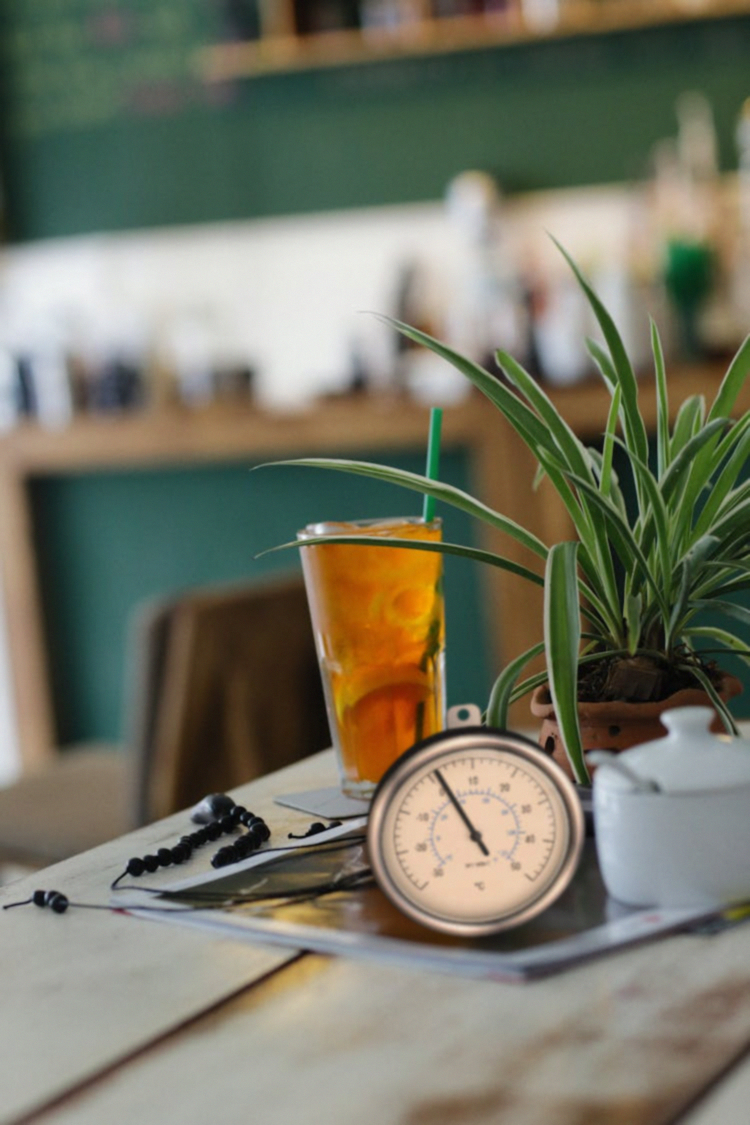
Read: 2°C
